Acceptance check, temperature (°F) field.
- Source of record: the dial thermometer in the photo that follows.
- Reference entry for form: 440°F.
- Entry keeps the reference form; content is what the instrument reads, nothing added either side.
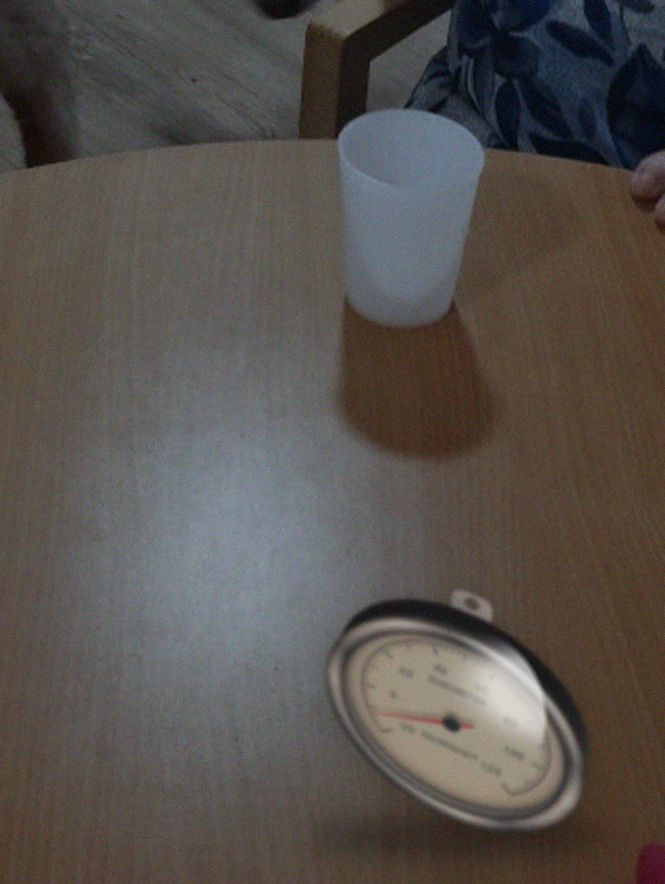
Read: -10°F
